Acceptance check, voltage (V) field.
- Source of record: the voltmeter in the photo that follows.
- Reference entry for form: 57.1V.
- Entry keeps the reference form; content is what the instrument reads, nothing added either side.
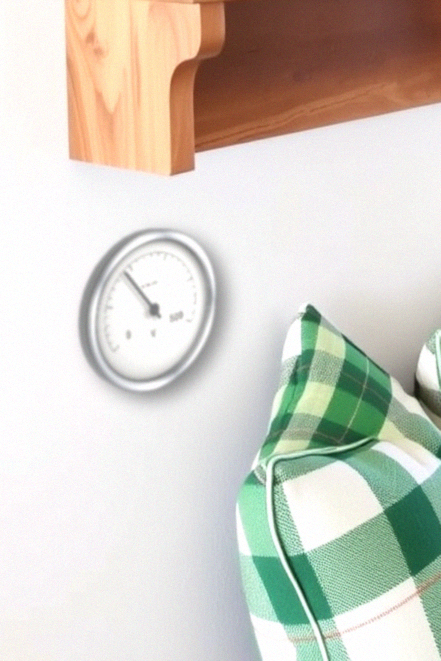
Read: 180V
